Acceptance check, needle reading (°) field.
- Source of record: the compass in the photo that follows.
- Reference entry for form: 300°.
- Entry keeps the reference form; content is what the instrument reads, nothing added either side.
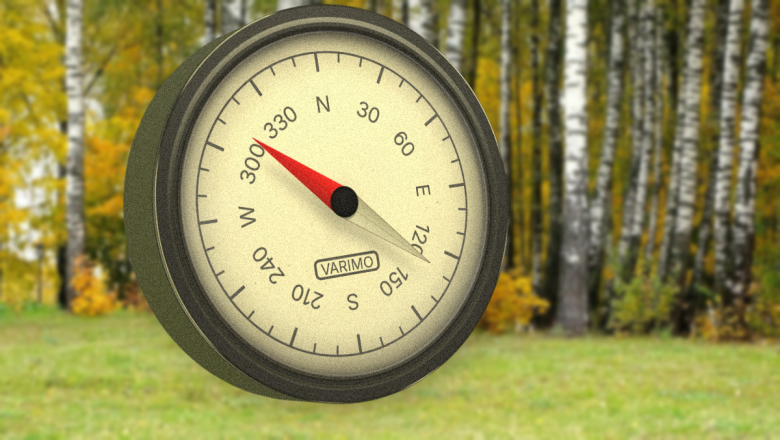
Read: 310°
